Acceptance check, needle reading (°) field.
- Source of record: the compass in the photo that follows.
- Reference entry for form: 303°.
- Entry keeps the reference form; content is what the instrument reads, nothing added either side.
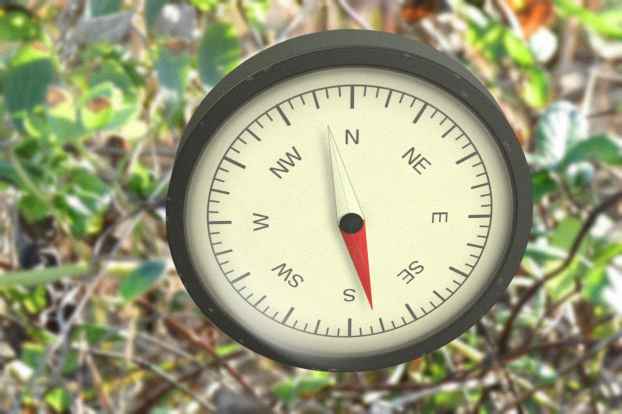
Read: 167.5°
